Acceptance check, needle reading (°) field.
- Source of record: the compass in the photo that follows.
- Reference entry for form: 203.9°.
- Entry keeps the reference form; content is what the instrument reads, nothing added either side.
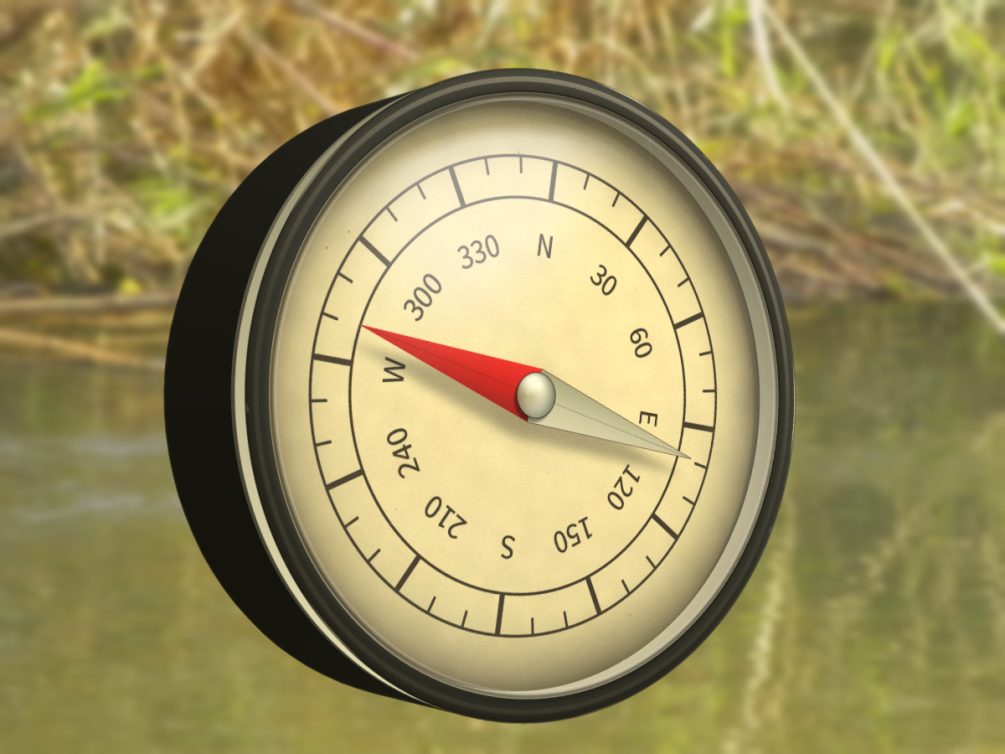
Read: 280°
